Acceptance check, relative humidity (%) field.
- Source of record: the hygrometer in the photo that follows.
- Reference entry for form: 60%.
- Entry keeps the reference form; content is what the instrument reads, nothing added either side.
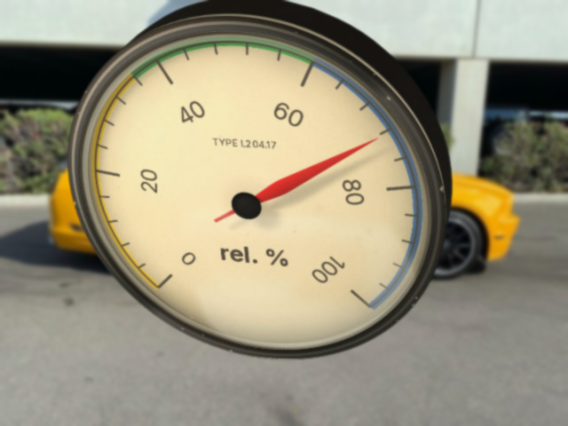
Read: 72%
